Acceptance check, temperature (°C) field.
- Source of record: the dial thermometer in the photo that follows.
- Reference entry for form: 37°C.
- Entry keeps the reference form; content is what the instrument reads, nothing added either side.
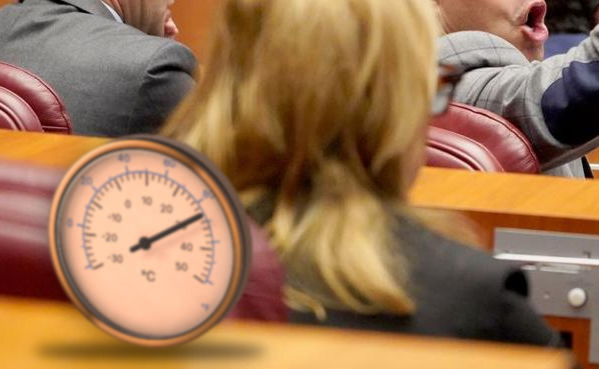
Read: 30°C
